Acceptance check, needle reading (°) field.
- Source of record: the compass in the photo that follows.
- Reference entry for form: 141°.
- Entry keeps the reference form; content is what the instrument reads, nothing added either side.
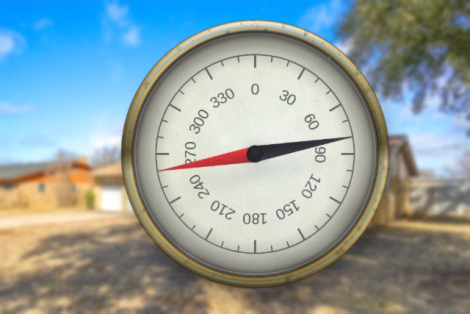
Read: 260°
